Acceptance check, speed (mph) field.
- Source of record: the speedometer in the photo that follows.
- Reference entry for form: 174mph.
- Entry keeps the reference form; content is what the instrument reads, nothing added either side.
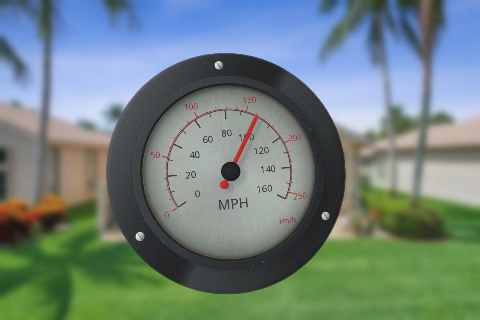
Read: 100mph
